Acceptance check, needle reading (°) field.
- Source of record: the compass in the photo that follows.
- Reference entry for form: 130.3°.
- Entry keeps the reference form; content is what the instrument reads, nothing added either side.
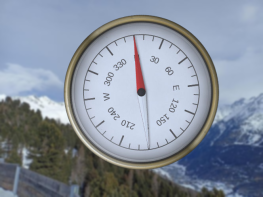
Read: 0°
